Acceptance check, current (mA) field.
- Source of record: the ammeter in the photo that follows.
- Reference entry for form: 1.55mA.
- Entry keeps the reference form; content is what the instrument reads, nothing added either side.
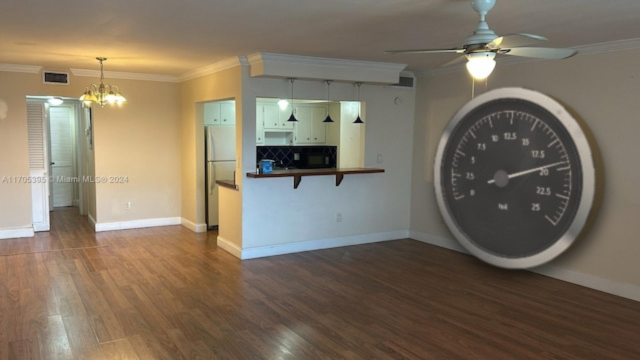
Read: 19.5mA
